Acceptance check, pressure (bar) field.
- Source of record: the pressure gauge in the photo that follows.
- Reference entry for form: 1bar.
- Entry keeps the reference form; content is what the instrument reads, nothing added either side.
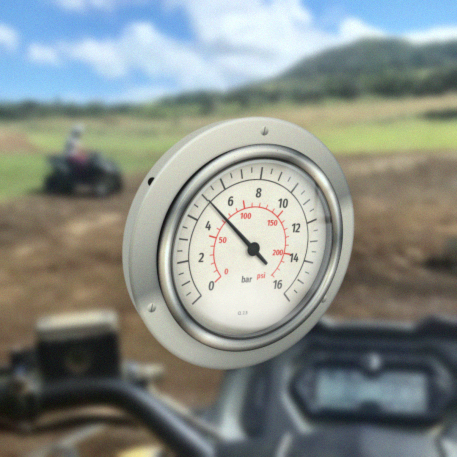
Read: 5bar
